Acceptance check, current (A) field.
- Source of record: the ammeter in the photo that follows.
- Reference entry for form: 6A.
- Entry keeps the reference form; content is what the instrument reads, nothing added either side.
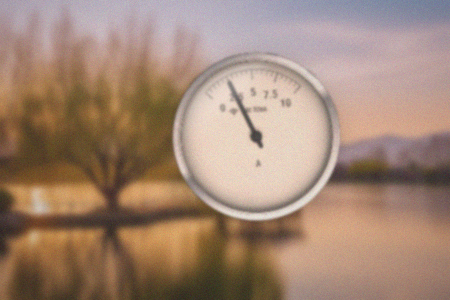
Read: 2.5A
